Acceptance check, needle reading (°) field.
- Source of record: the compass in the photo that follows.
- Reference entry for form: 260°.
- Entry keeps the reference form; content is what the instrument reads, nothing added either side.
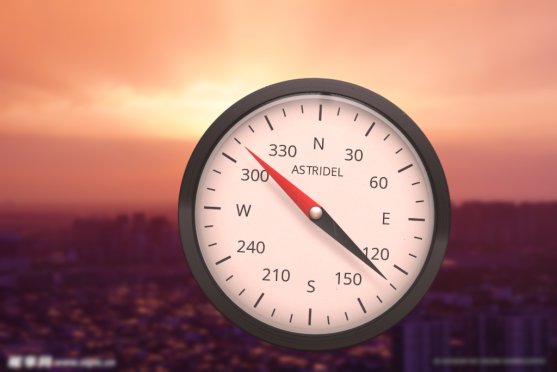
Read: 310°
